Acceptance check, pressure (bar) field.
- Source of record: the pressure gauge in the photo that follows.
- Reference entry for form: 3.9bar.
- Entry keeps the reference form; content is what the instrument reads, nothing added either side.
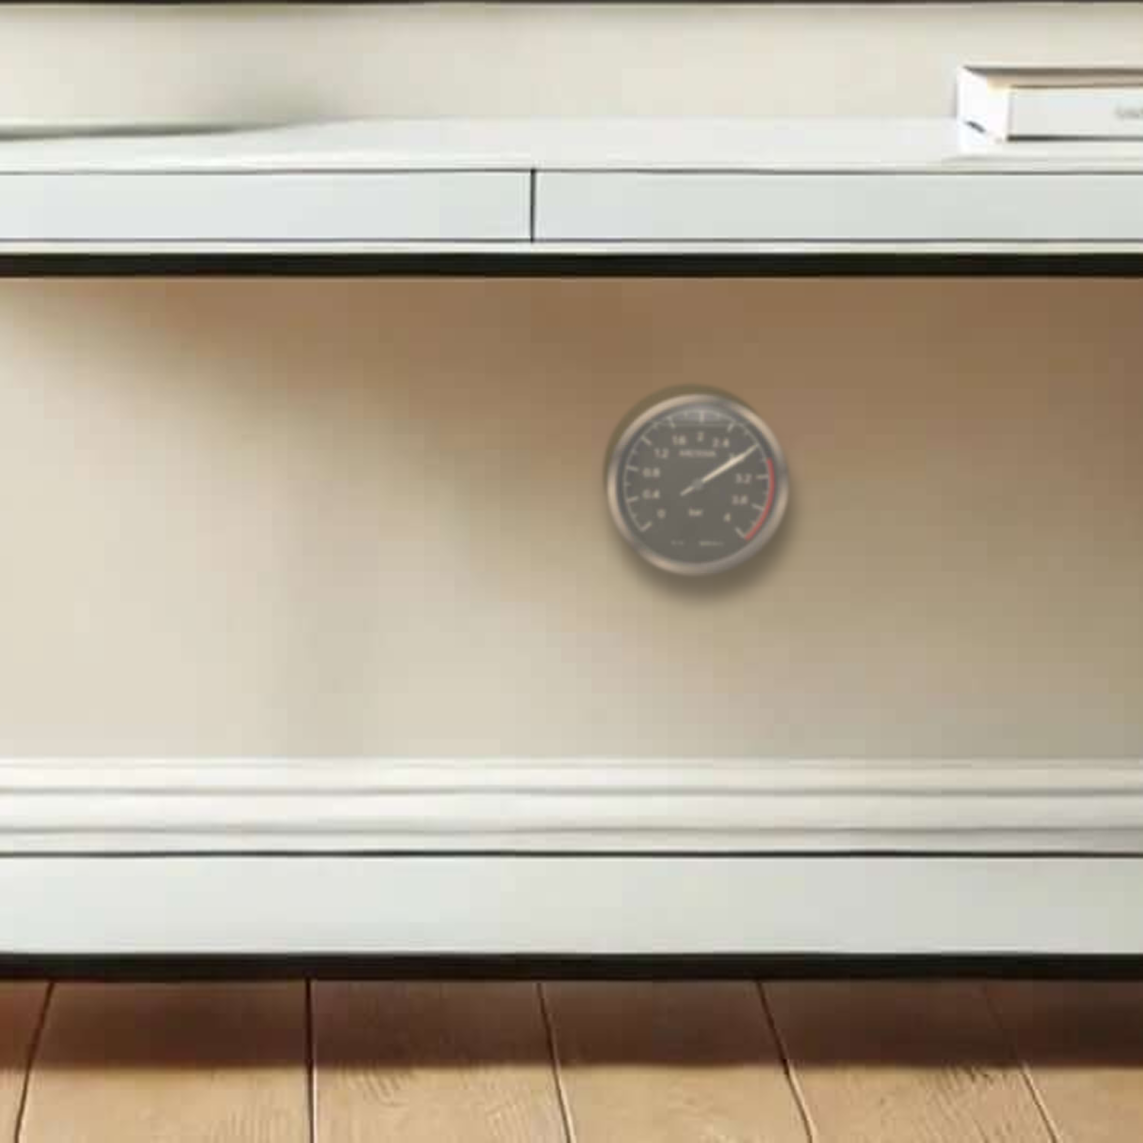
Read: 2.8bar
